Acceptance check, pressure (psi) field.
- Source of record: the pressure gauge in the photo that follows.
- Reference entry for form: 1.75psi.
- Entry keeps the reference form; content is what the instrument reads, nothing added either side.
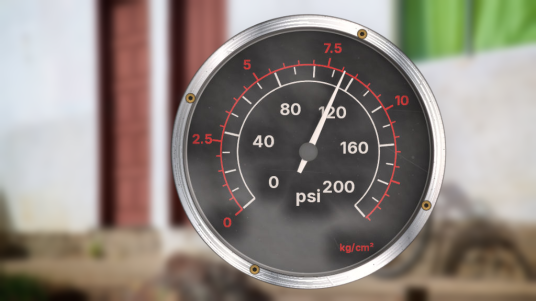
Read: 115psi
